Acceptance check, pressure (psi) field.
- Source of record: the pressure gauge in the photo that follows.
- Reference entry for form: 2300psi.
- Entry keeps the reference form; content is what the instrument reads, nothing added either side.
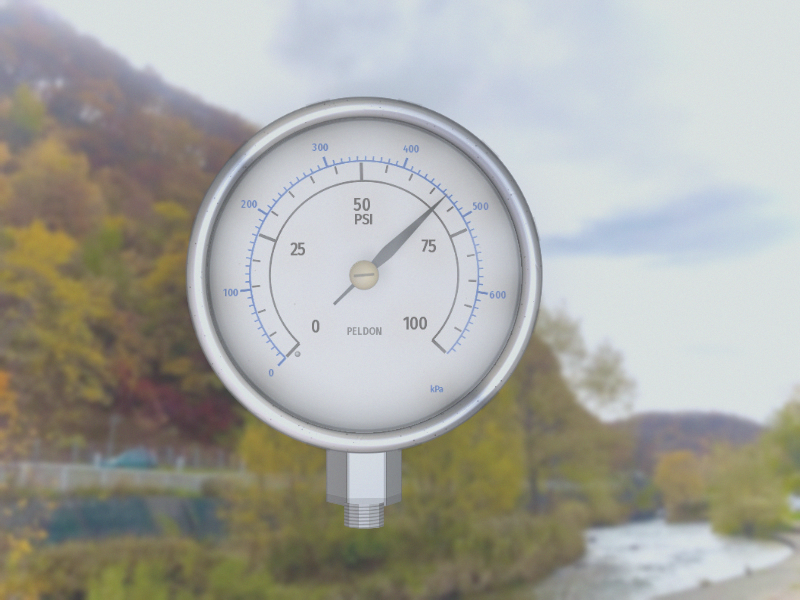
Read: 67.5psi
